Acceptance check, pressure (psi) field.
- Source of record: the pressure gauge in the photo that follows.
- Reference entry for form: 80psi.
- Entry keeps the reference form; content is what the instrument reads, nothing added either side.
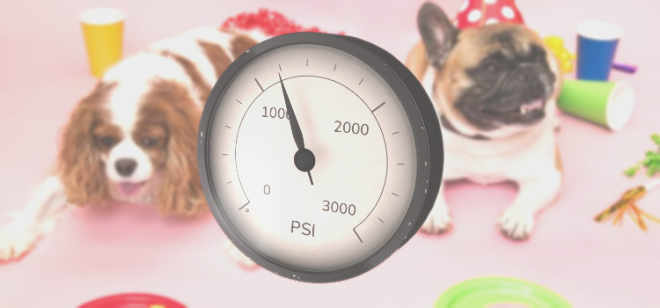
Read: 1200psi
